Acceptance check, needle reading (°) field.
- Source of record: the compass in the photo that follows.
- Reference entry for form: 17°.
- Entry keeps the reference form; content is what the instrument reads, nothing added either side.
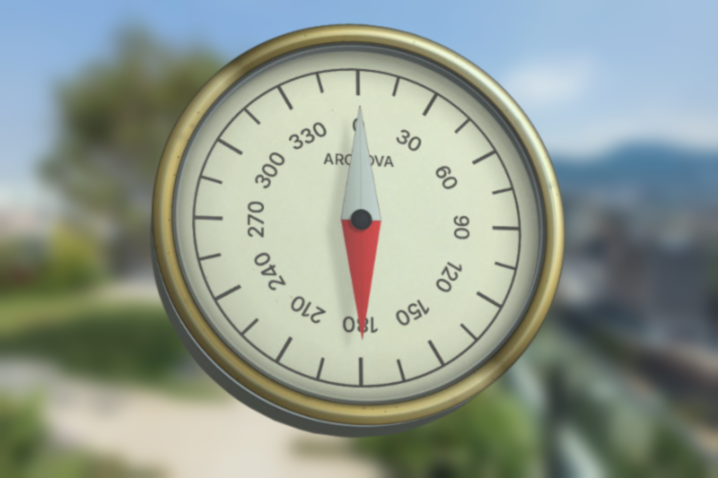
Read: 180°
